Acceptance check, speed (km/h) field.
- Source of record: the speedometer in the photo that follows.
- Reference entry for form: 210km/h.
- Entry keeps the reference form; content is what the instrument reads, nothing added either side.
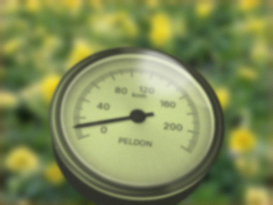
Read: 10km/h
